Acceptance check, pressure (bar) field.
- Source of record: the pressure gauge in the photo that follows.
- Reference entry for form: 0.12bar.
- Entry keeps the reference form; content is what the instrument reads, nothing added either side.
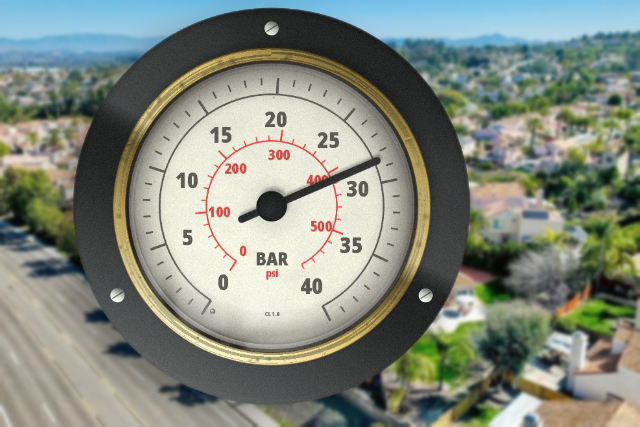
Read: 28.5bar
